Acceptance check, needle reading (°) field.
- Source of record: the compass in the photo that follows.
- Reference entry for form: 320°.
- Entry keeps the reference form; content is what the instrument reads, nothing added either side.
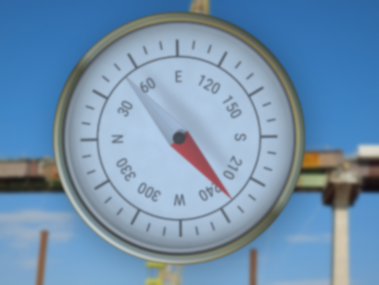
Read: 230°
